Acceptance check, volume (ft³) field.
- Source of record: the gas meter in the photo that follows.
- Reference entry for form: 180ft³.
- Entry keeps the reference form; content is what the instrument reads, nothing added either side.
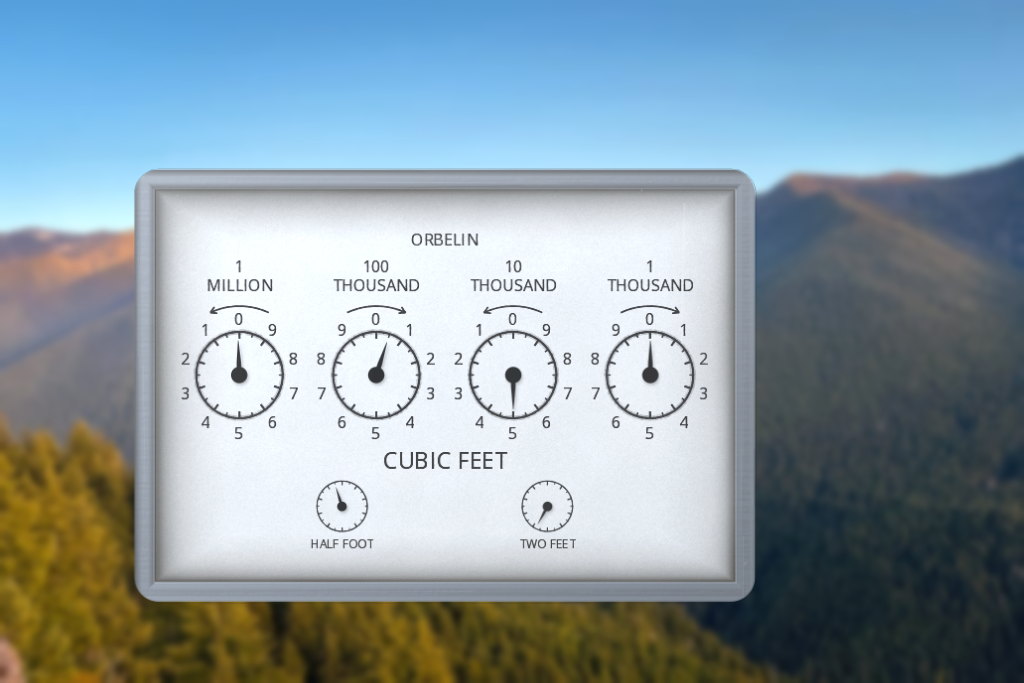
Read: 5000ft³
